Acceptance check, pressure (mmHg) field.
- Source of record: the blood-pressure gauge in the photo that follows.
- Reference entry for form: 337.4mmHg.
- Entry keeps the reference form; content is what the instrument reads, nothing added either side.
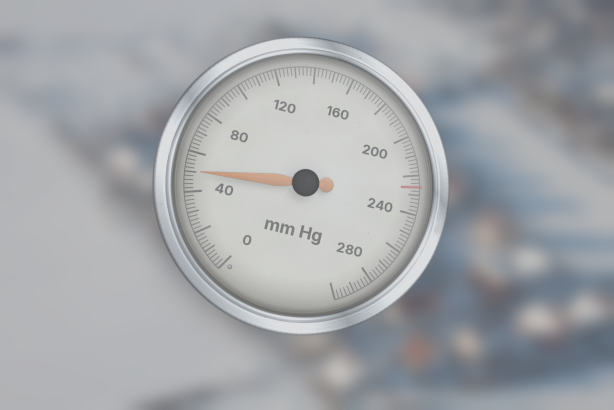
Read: 50mmHg
